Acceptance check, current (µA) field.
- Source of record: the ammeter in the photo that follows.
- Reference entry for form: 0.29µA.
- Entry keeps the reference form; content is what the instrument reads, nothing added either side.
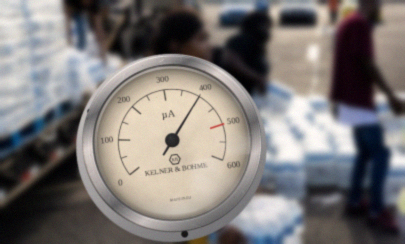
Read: 400µA
